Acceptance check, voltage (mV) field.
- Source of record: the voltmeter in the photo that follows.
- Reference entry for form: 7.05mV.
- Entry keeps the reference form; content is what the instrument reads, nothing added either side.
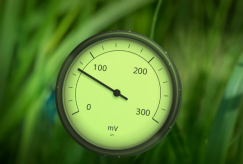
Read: 70mV
